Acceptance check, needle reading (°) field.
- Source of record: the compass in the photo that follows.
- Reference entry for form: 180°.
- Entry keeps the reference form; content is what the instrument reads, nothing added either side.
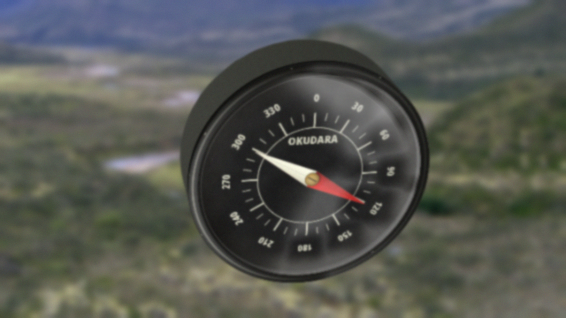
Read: 120°
